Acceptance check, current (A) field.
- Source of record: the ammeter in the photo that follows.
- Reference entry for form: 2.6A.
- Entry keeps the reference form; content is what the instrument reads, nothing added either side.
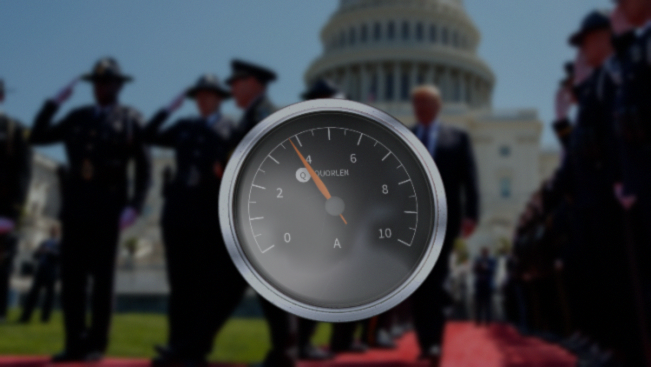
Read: 3.75A
